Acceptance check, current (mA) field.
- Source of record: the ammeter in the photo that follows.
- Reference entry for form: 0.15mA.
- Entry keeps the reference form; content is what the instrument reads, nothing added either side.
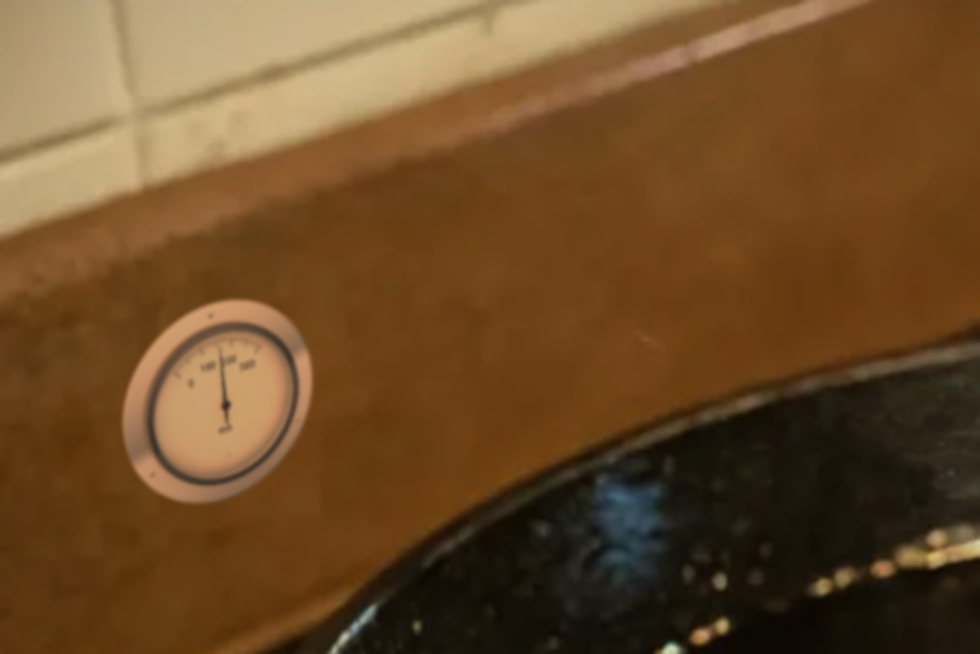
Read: 150mA
